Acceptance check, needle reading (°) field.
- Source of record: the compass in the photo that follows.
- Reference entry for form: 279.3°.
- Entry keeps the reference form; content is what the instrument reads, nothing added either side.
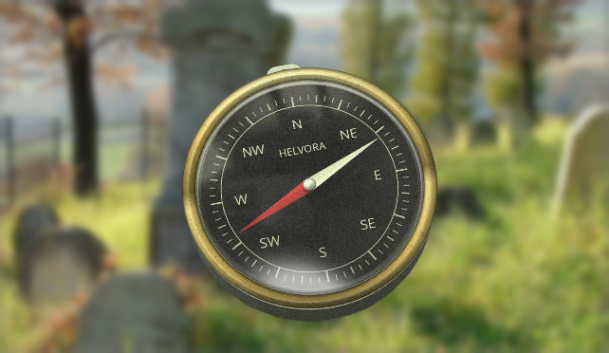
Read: 245°
